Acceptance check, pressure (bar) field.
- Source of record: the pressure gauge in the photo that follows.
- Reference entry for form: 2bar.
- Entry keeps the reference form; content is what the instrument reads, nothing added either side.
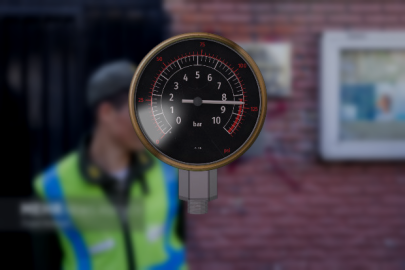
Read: 8.4bar
